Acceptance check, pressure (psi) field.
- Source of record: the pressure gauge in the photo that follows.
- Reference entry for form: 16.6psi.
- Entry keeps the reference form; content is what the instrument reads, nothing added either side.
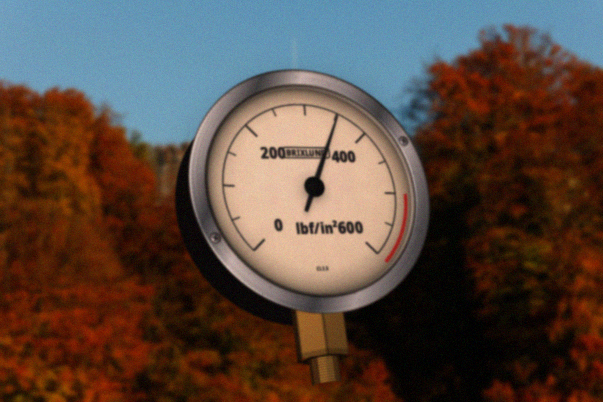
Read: 350psi
